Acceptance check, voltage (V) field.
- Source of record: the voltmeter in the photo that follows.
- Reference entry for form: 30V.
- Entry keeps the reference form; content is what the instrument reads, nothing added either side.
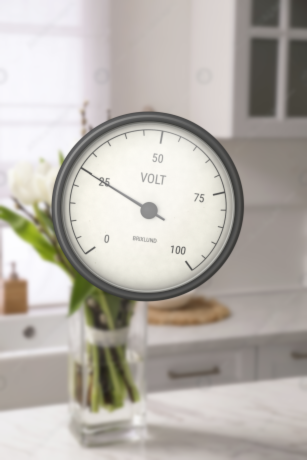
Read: 25V
